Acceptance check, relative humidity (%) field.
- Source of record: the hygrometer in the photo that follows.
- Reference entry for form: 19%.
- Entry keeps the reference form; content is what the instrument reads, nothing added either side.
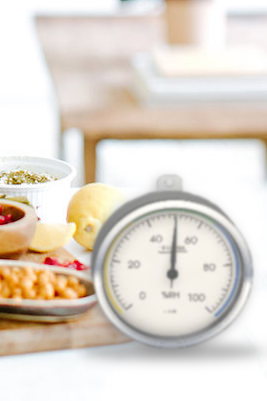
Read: 50%
